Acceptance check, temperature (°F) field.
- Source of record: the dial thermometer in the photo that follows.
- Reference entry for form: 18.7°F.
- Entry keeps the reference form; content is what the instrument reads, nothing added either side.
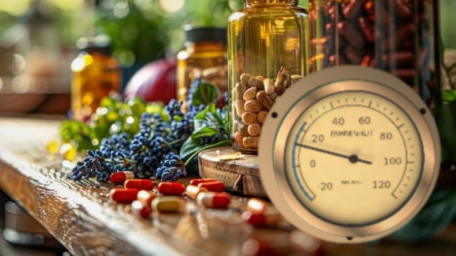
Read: 12°F
